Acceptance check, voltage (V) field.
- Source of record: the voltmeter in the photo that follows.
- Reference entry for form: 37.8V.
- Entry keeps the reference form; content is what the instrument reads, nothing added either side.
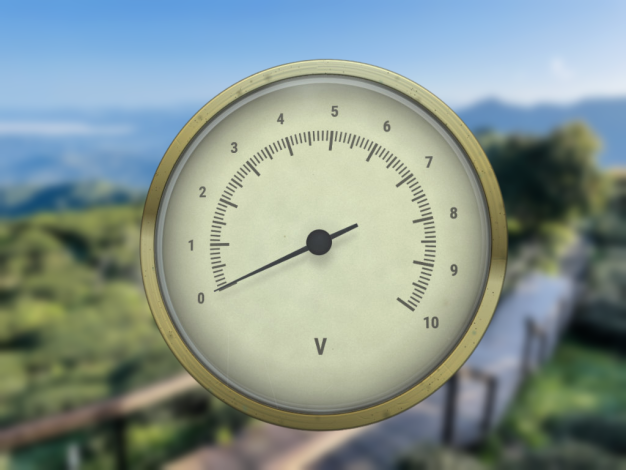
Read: 0V
